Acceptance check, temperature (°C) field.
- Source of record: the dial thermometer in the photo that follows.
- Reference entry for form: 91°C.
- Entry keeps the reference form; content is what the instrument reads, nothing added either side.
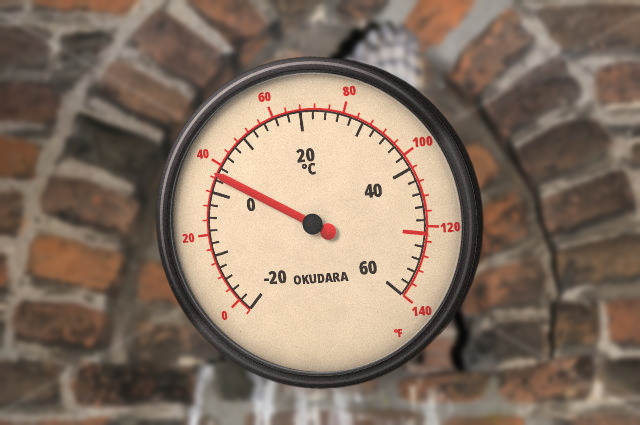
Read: 3°C
